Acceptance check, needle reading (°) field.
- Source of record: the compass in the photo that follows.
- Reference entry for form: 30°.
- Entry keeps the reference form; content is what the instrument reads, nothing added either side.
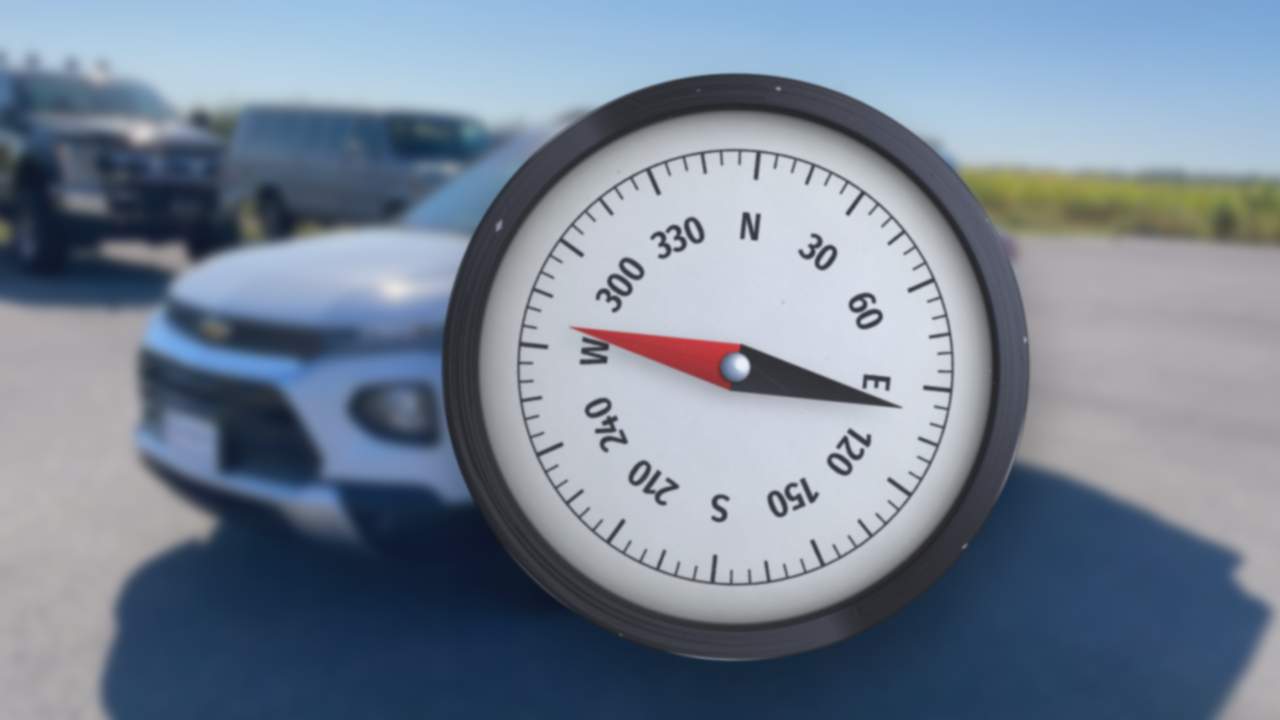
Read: 277.5°
